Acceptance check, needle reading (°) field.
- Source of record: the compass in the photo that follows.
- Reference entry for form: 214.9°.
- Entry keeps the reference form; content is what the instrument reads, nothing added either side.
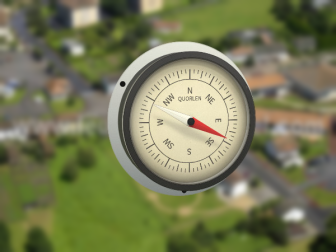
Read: 115°
